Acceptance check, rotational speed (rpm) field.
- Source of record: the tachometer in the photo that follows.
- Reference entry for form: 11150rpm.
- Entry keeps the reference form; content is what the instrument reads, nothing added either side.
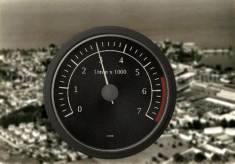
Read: 3000rpm
